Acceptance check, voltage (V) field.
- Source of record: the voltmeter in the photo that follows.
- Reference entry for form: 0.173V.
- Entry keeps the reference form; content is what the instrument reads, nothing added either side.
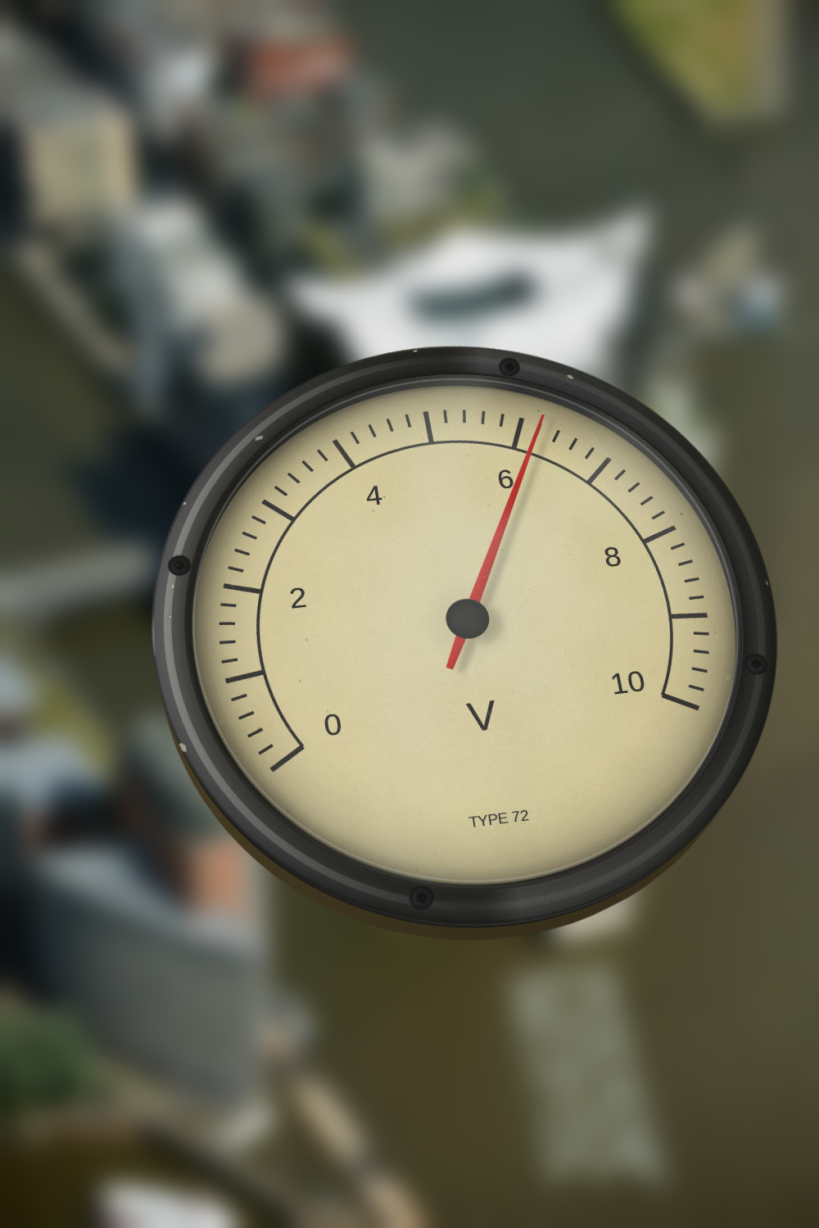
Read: 6.2V
